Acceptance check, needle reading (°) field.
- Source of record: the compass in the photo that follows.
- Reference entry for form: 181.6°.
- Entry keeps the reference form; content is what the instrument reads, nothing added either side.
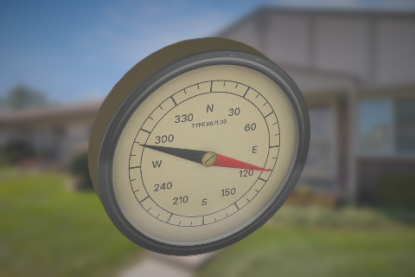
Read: 110°
